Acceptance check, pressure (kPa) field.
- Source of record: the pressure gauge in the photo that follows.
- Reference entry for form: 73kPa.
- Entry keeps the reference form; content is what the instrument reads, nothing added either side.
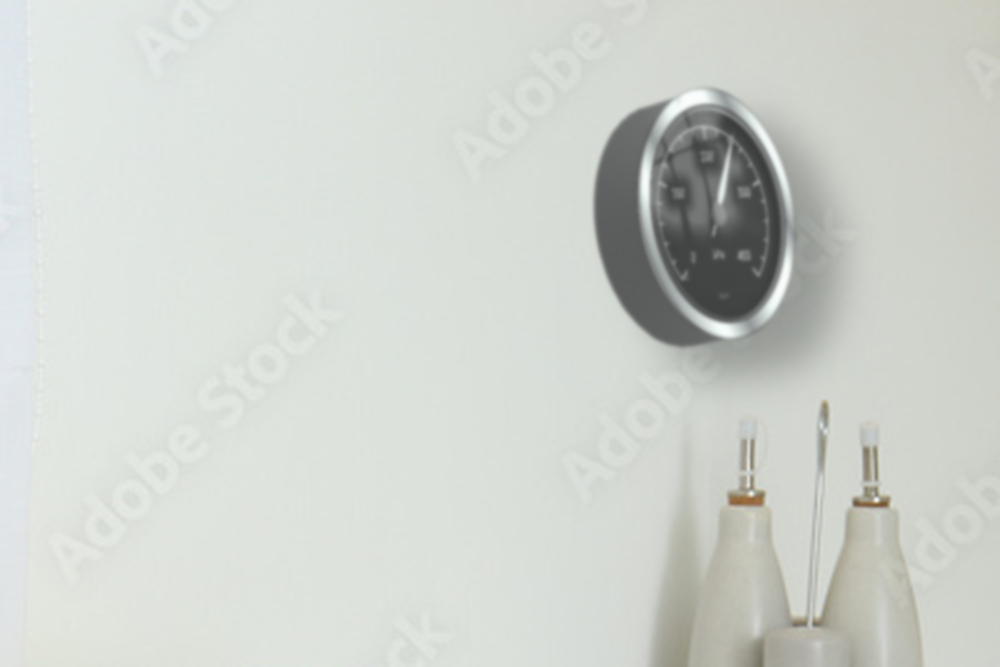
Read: 240kPa
